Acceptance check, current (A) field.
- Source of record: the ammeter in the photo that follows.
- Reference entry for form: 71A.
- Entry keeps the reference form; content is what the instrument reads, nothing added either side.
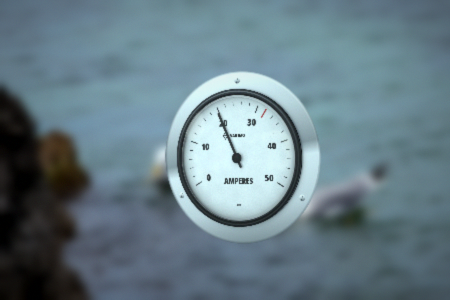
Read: 20A
